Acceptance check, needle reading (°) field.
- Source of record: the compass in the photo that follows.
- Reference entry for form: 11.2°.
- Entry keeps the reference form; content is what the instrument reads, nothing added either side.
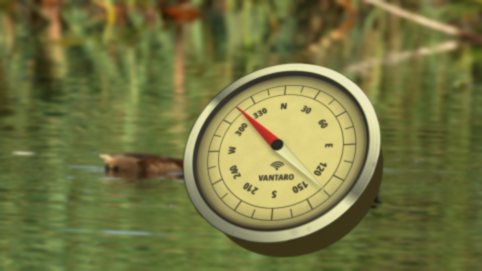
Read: 315°
